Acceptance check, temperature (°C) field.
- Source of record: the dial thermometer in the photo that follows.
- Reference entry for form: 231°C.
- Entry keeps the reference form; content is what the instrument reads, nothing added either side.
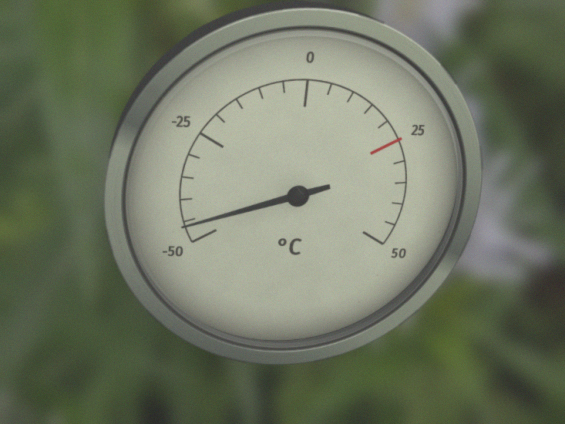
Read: -45°C
